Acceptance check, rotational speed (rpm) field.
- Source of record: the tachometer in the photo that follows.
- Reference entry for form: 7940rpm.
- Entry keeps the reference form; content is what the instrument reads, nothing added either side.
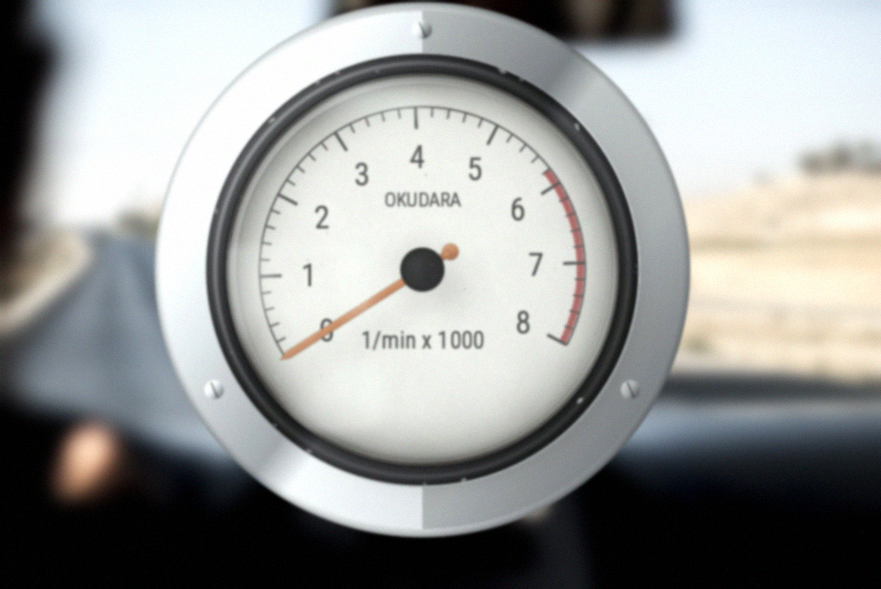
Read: 0rpm
